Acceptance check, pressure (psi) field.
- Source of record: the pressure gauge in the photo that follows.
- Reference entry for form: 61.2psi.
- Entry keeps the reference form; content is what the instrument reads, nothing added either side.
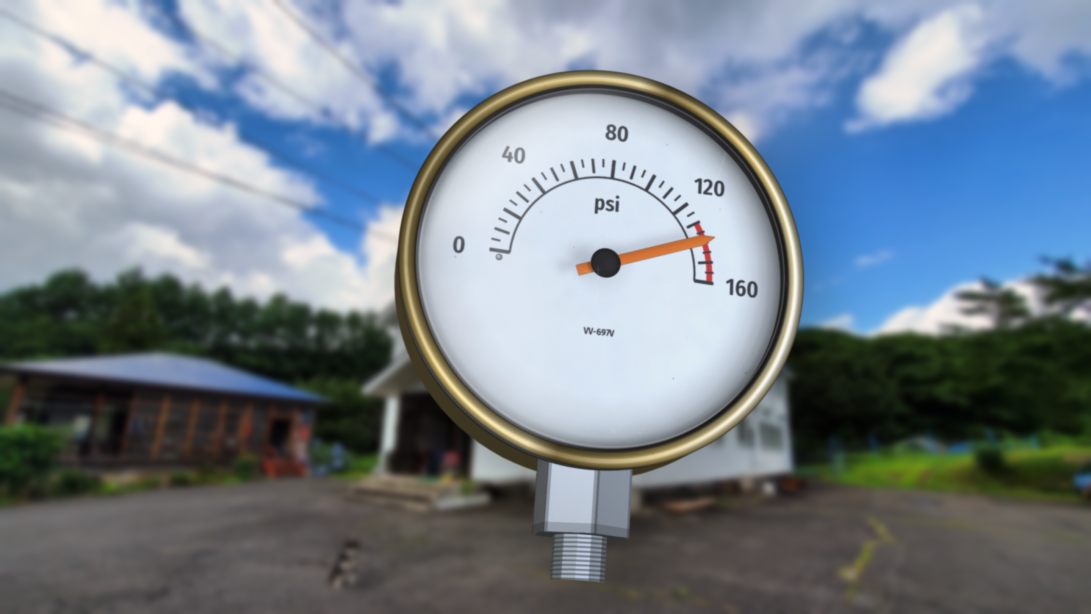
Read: 140psi
